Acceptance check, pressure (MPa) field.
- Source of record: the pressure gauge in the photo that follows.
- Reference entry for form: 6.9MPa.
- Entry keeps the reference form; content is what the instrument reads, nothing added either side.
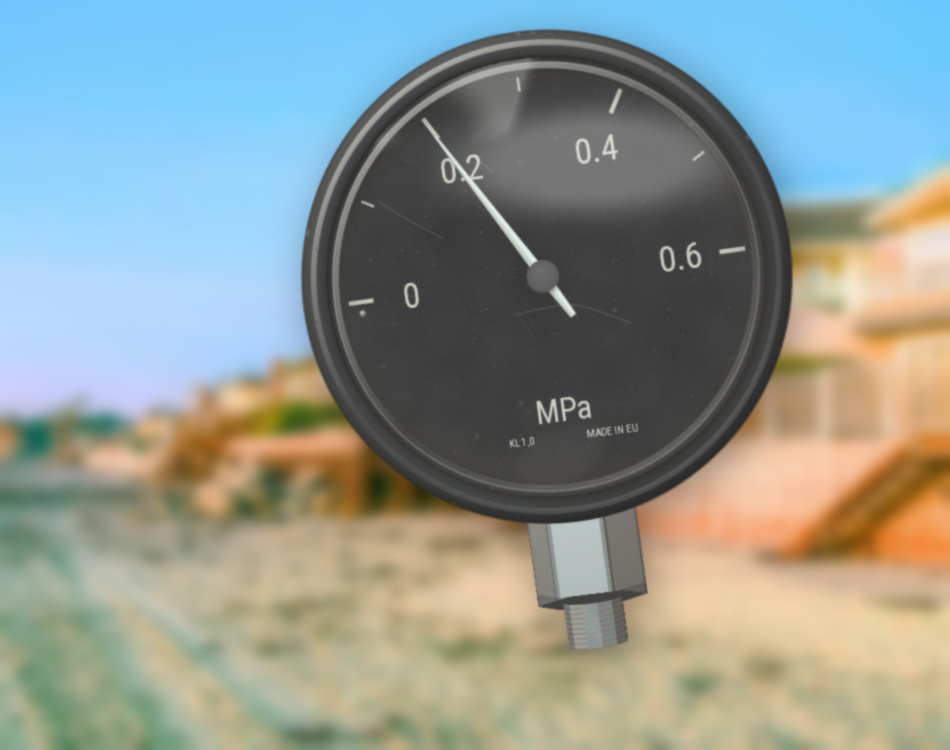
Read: 0.2MPa
